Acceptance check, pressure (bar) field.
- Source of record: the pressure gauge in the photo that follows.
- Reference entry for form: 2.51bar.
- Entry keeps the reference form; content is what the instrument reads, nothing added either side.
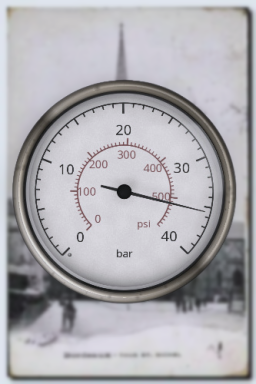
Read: 35.5bar
